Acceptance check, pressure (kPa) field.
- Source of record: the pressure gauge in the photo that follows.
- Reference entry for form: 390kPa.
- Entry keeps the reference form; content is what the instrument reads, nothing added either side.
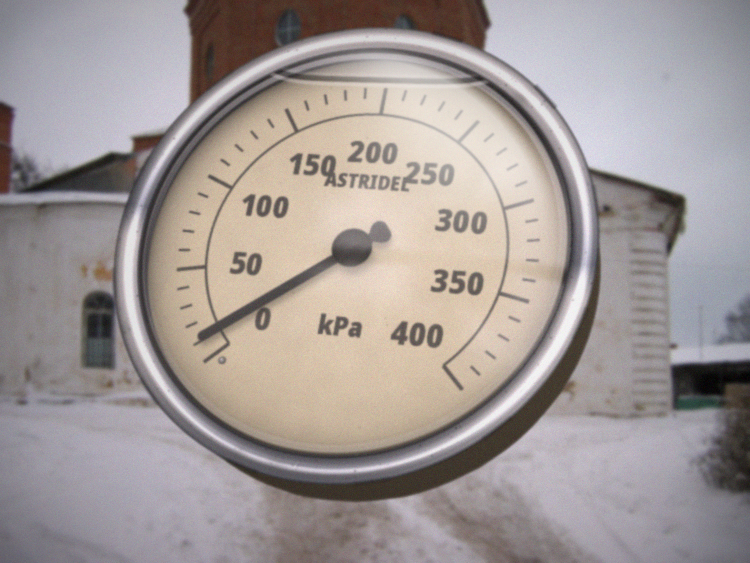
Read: 10kPa
